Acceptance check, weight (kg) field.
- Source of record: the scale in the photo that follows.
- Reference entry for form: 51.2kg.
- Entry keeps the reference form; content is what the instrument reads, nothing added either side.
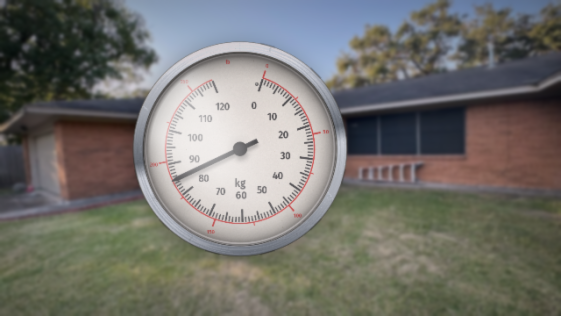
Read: 85kg
